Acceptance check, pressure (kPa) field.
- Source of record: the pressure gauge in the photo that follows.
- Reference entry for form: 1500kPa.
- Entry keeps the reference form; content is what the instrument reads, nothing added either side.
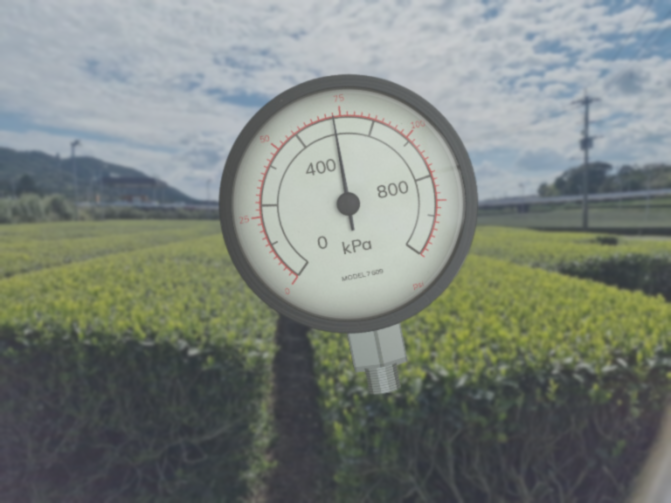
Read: 500kPa
